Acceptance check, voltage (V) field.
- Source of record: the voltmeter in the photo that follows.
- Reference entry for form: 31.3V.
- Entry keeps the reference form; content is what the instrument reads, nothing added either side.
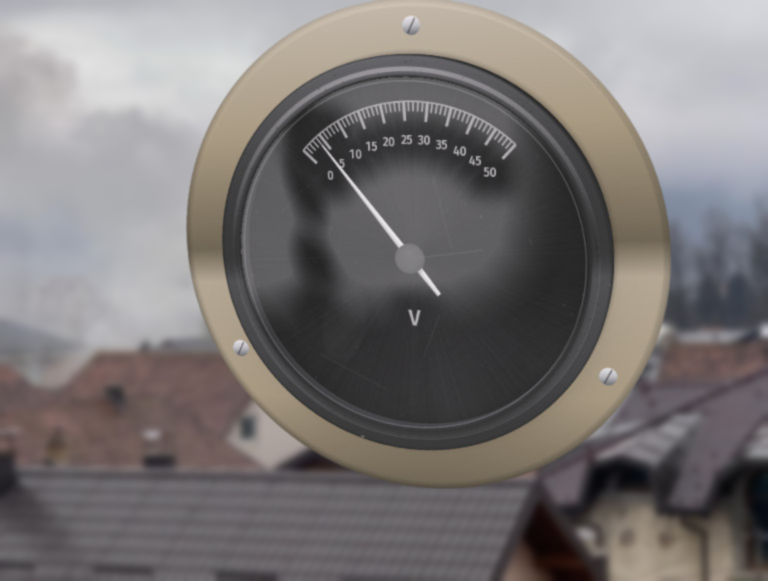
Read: 5V
